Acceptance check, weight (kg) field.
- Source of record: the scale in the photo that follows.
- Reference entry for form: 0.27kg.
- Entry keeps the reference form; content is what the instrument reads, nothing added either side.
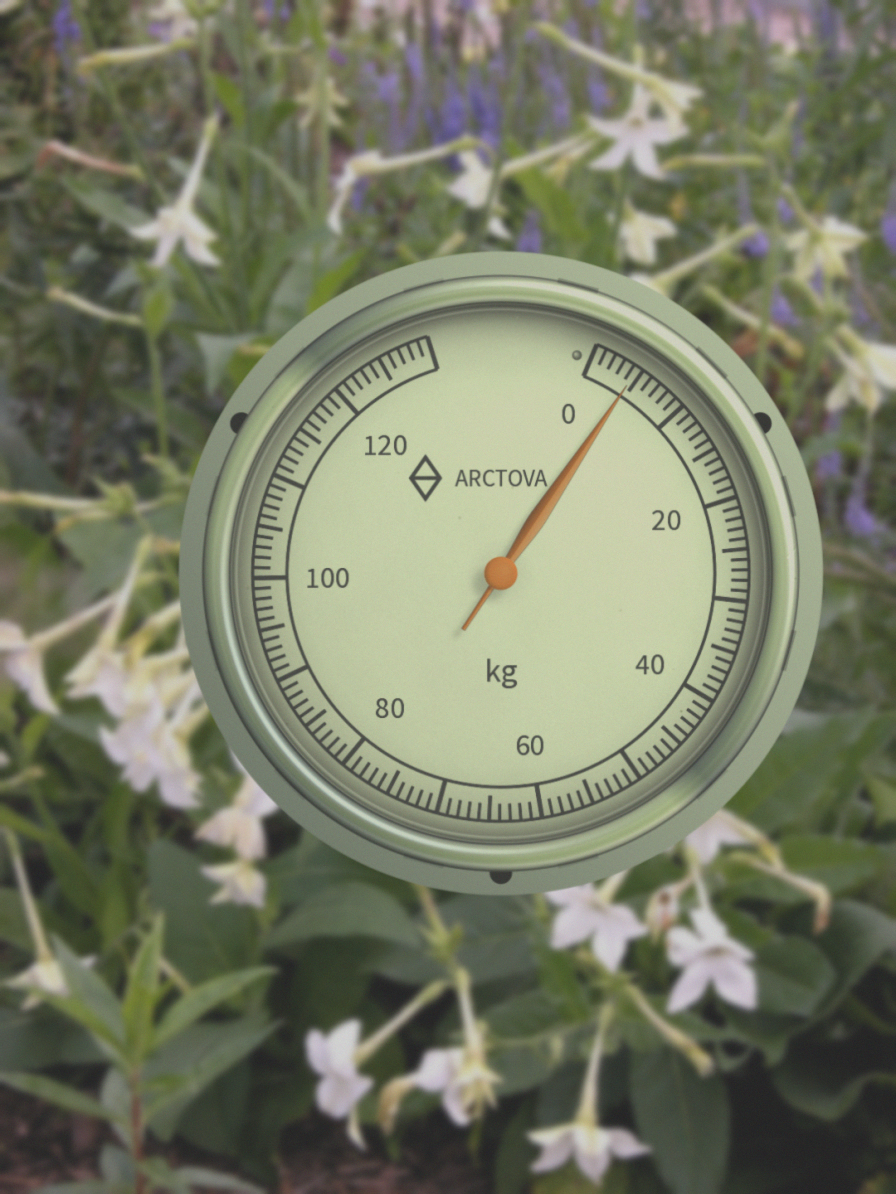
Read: 4.5kg
